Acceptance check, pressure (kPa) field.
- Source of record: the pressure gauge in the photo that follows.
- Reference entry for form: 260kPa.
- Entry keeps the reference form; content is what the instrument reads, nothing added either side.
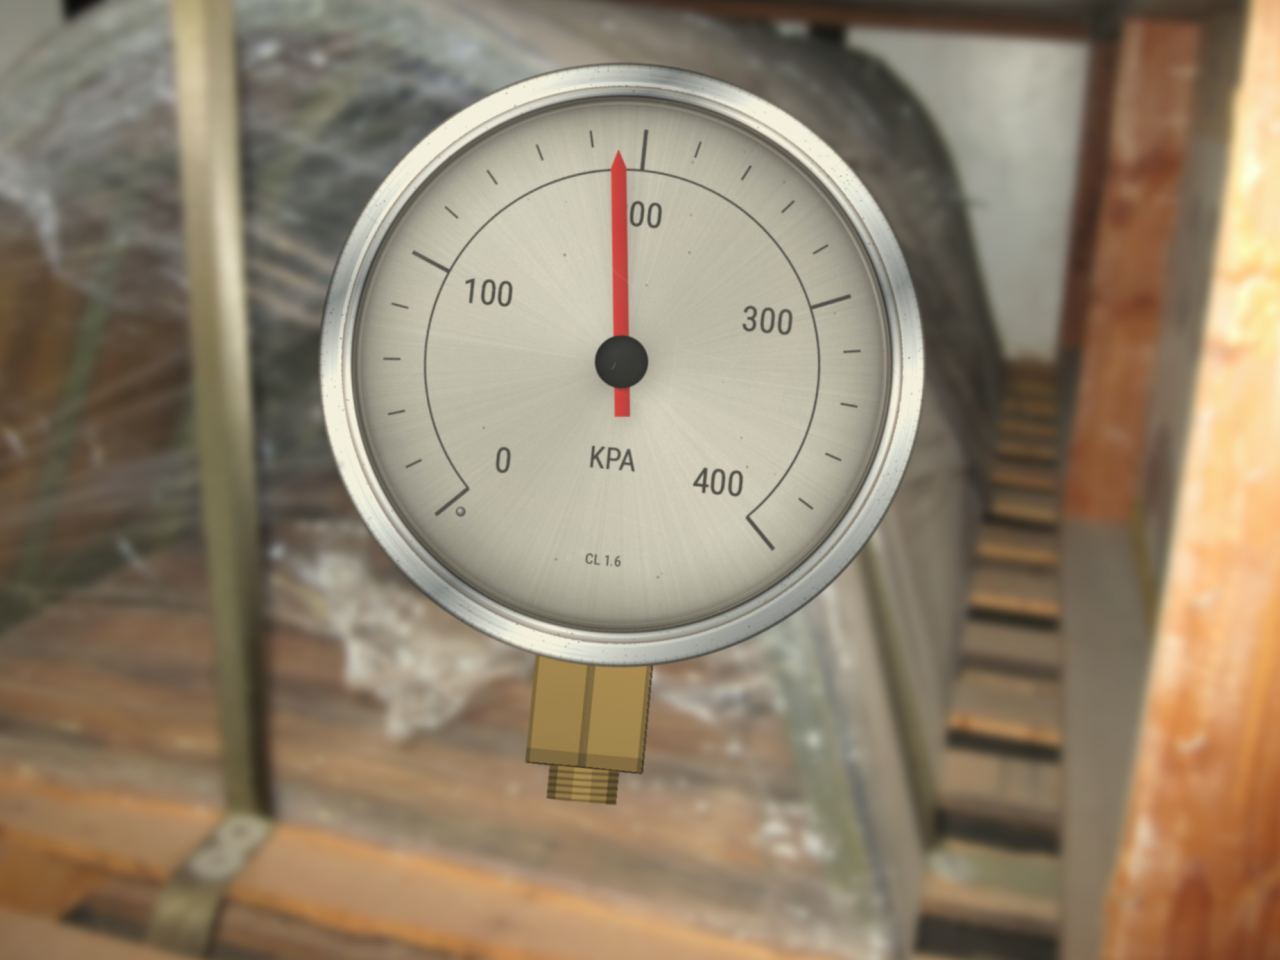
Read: 190kPa
